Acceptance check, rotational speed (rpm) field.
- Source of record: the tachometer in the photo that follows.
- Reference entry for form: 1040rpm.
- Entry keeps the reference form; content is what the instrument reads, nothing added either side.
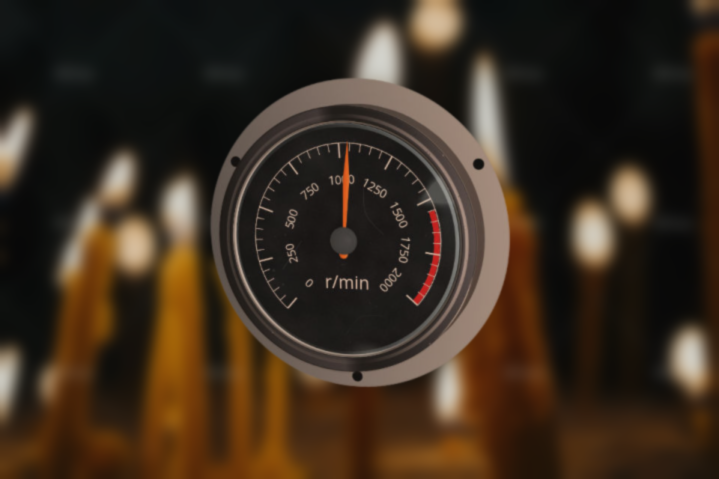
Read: 1050rpm
